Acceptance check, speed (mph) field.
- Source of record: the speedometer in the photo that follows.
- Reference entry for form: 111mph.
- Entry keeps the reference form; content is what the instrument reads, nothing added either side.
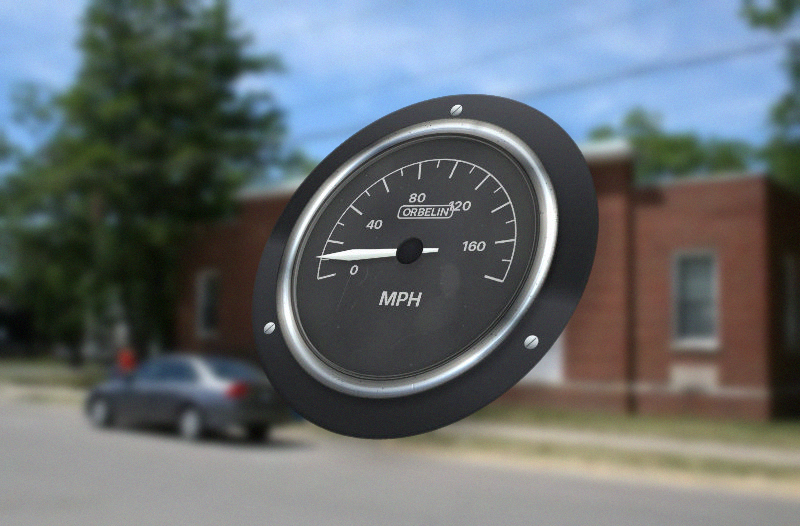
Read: 10mph
